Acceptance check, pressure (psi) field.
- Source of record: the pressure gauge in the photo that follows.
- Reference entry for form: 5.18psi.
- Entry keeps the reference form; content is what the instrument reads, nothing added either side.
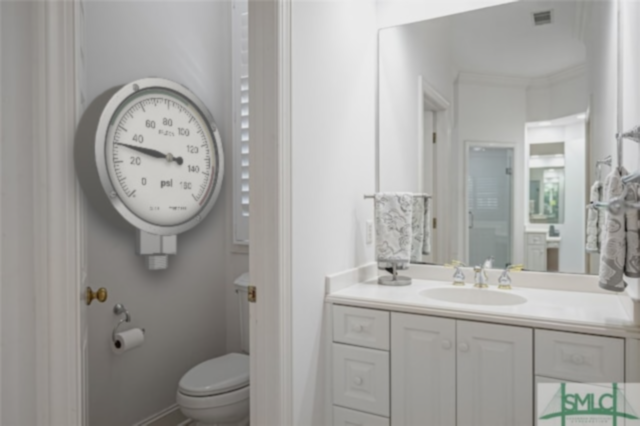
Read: 30psi
